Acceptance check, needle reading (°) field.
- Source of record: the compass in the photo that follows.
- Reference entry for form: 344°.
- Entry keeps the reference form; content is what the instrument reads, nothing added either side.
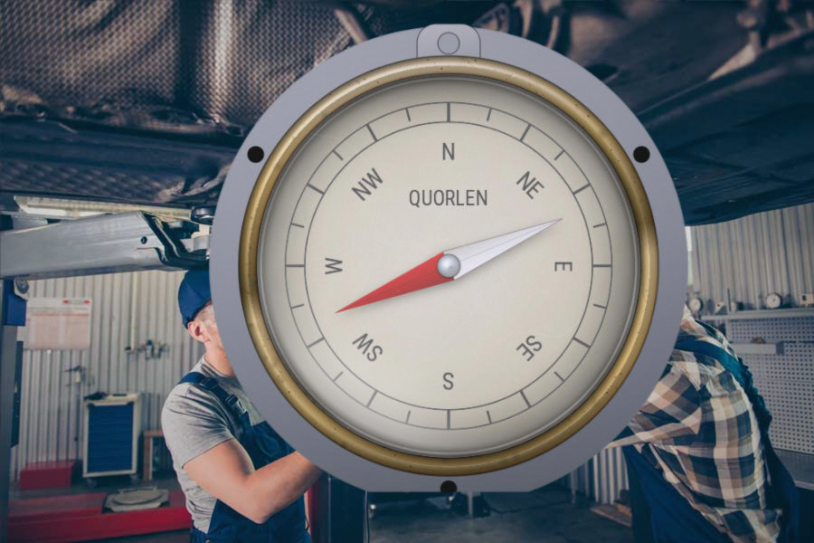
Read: 247.5°
